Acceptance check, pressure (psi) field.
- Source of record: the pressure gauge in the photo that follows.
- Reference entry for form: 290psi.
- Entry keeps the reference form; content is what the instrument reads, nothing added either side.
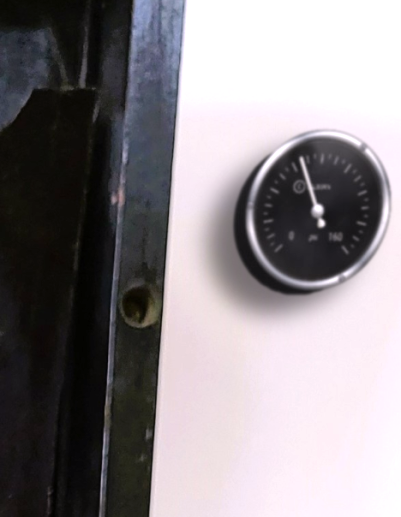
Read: 65psi
